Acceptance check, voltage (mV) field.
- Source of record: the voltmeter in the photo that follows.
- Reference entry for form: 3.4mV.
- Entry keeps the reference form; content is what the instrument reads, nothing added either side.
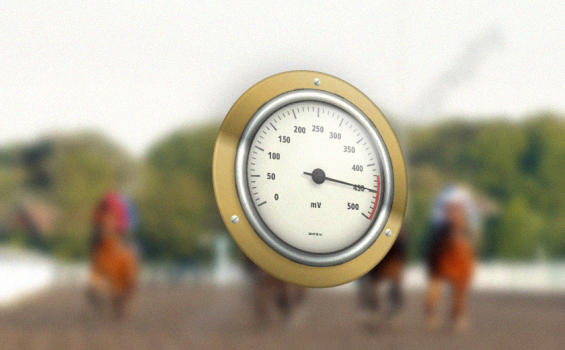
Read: 450mV
